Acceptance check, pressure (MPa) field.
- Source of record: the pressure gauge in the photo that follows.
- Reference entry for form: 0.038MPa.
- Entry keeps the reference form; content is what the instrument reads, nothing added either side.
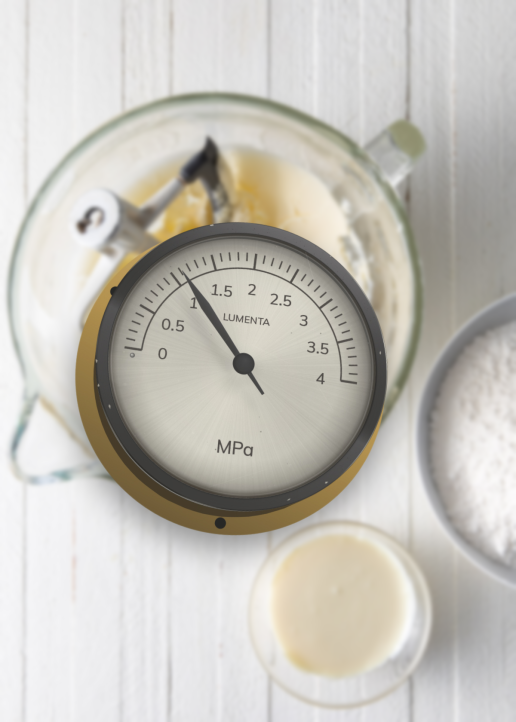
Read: 1.1MPa
